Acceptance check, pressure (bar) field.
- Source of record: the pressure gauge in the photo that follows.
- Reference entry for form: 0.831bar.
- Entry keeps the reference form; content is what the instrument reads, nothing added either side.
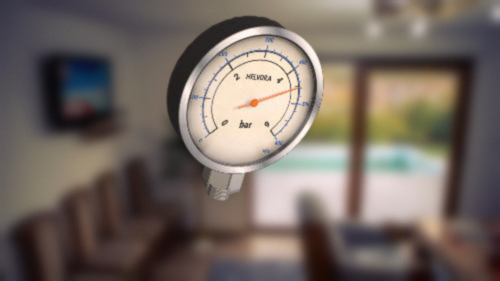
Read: 4.5bar
